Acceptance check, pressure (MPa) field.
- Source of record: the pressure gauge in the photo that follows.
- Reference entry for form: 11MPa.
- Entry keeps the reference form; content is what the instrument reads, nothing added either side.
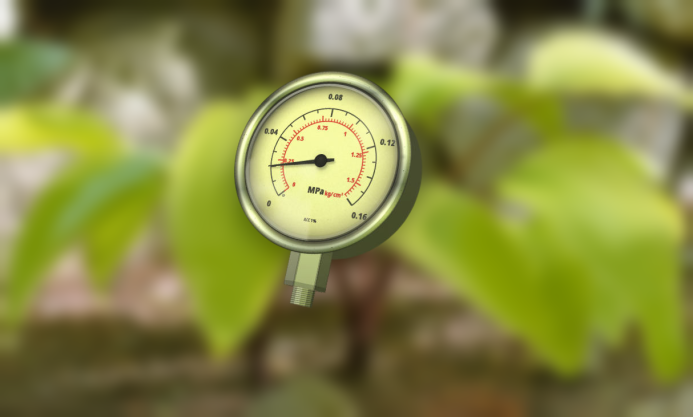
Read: 0.02MPa
